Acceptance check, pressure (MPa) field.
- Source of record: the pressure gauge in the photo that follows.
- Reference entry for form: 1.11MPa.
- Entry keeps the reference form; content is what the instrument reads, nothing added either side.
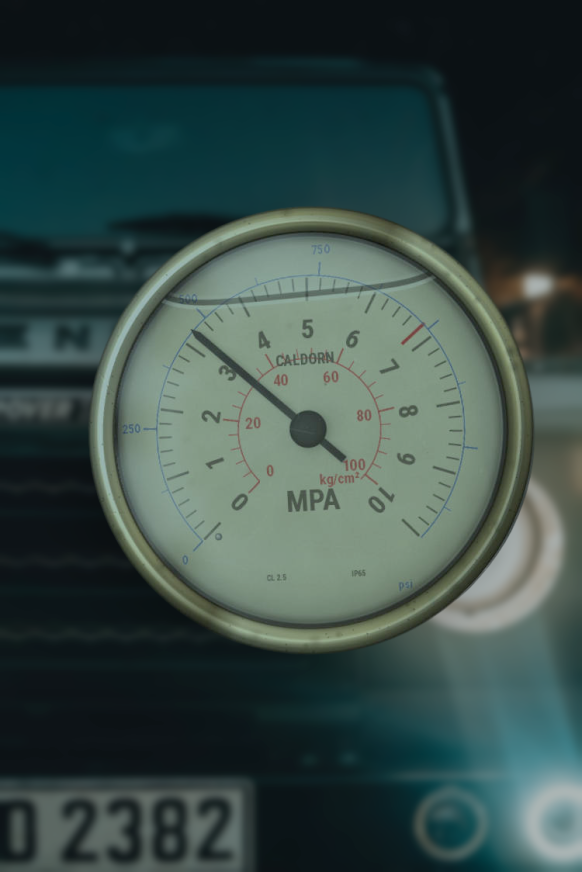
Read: 3.2MPa
